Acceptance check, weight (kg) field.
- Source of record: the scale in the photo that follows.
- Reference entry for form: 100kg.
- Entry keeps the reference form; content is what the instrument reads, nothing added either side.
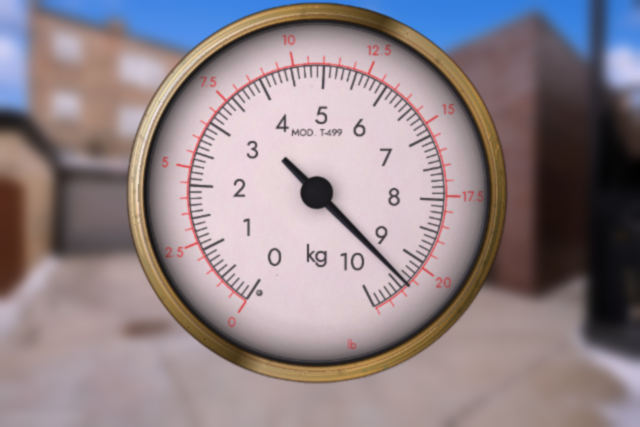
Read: 9.4kg
